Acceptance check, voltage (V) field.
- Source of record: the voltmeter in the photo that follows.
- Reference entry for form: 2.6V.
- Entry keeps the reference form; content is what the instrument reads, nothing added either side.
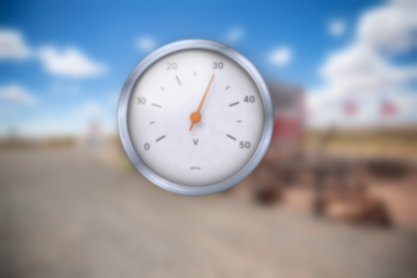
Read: 30V
